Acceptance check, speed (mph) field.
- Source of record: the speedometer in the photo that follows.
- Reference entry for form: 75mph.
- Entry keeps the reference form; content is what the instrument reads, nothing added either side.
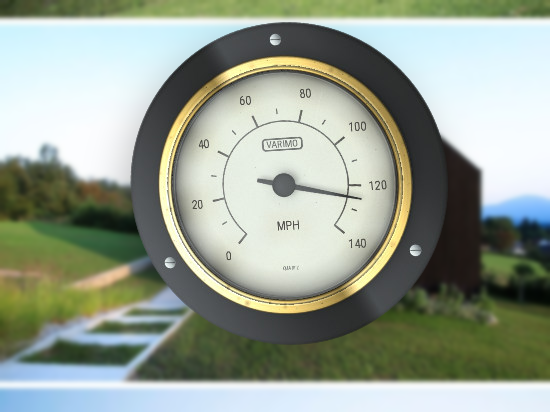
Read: 125mph
